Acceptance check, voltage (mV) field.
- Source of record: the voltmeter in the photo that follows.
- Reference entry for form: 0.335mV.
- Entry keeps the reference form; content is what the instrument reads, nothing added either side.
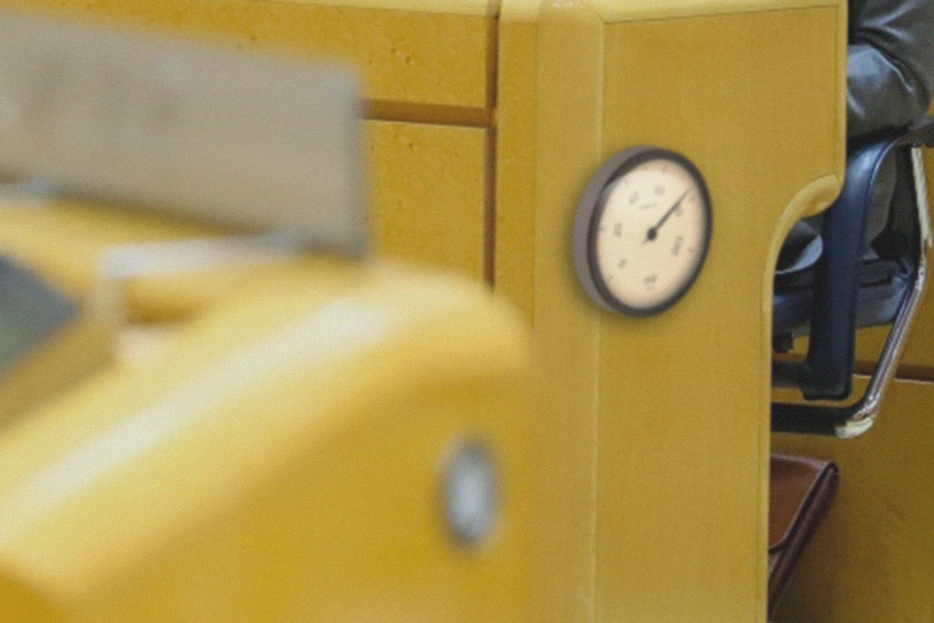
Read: 75mV
